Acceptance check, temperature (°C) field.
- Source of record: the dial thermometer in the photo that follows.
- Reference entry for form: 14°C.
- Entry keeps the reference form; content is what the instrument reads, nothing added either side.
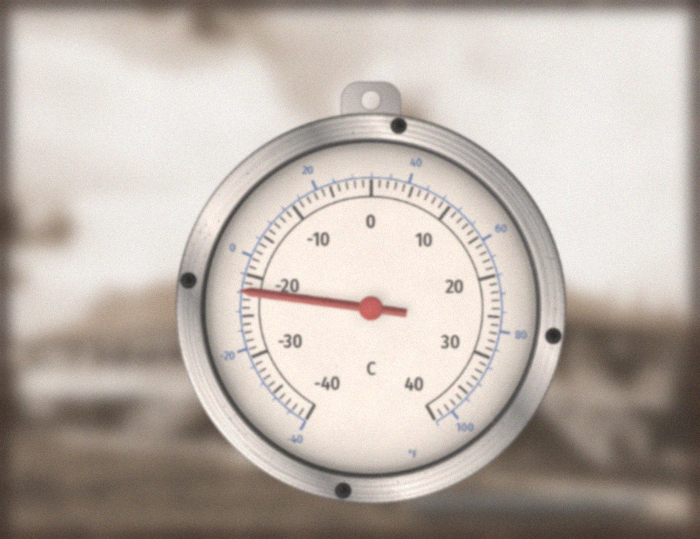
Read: -22°C
